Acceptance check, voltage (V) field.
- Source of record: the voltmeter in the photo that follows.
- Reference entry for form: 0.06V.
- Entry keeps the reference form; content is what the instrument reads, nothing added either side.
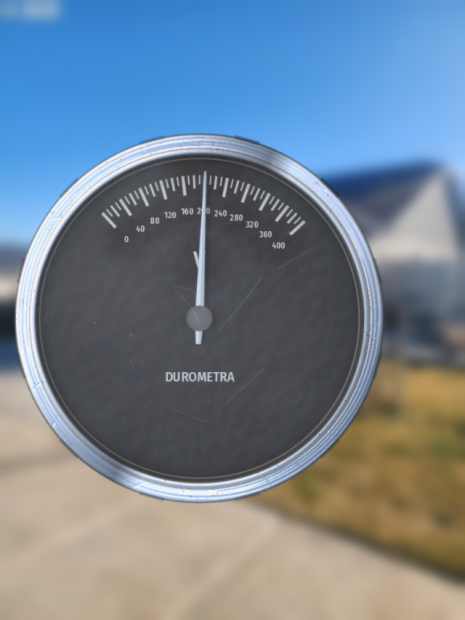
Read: 200V
